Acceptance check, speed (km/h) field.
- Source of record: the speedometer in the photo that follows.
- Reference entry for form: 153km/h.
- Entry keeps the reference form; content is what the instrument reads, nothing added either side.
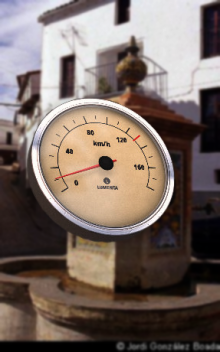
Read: 10km/h
